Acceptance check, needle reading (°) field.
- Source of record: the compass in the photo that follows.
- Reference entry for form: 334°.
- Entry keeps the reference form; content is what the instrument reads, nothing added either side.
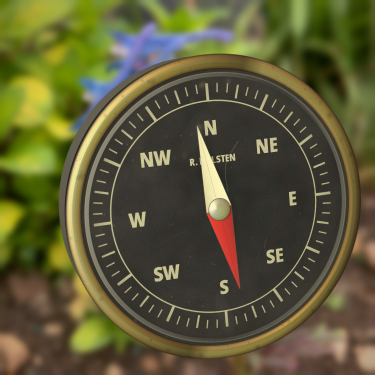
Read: 170°
